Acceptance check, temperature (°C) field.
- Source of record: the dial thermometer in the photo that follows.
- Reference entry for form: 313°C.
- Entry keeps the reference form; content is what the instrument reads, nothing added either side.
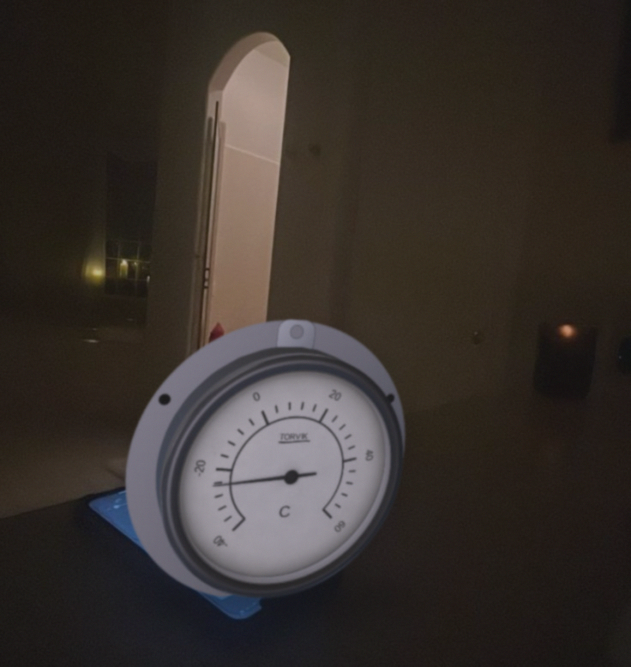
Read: -24°C
